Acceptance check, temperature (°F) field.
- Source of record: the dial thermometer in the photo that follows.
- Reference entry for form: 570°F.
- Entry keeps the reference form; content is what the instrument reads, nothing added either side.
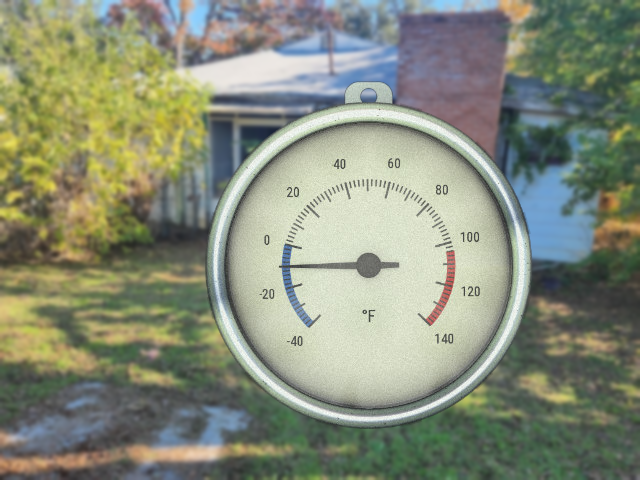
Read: -10°F
